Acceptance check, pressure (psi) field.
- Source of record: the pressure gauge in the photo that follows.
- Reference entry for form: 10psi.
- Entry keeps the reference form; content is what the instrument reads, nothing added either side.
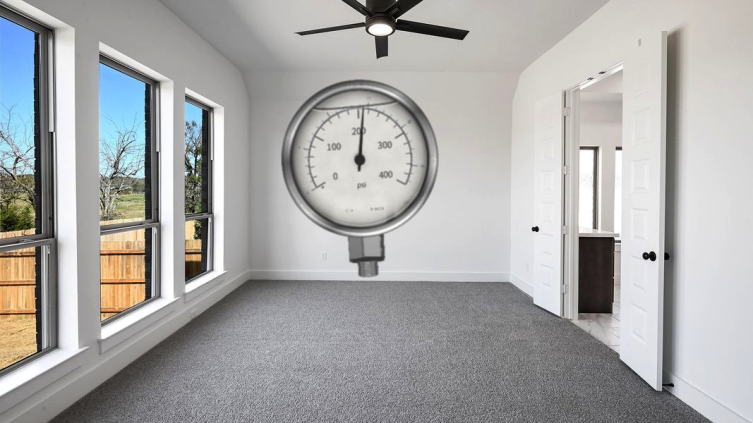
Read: 210psi
